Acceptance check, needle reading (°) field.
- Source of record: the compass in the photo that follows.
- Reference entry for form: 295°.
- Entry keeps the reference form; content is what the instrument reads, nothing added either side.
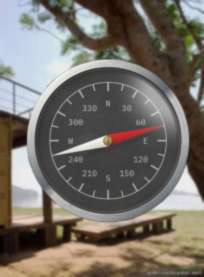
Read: 75°
